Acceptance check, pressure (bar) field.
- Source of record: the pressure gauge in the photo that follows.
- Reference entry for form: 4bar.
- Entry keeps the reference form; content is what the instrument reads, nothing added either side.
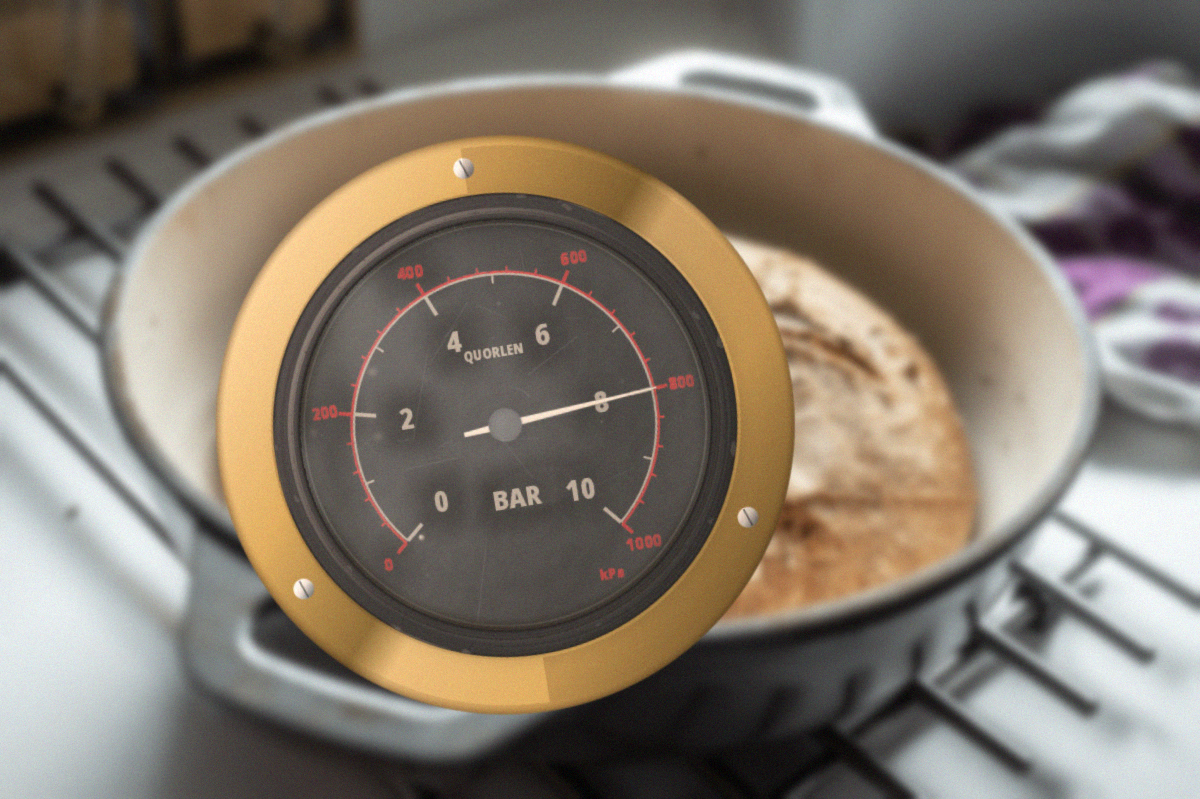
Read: 8bar
